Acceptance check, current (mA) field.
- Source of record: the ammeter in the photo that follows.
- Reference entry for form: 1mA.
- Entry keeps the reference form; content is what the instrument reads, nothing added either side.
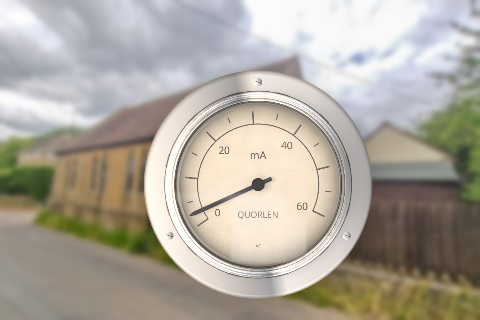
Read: 2.5mA
